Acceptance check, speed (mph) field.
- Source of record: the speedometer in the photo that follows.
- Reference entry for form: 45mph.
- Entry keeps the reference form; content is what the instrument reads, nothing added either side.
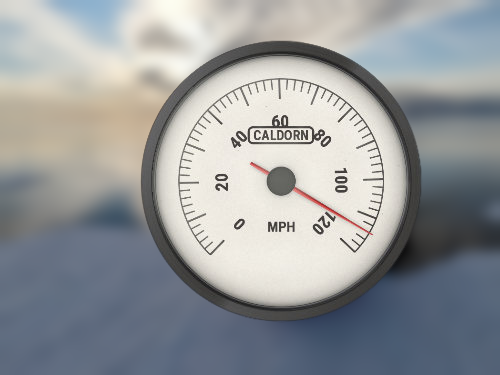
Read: 114mph
